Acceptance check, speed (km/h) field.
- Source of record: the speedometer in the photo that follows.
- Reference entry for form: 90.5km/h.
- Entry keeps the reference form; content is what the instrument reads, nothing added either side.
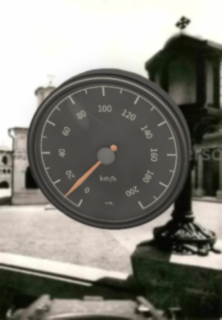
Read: 10km/h
